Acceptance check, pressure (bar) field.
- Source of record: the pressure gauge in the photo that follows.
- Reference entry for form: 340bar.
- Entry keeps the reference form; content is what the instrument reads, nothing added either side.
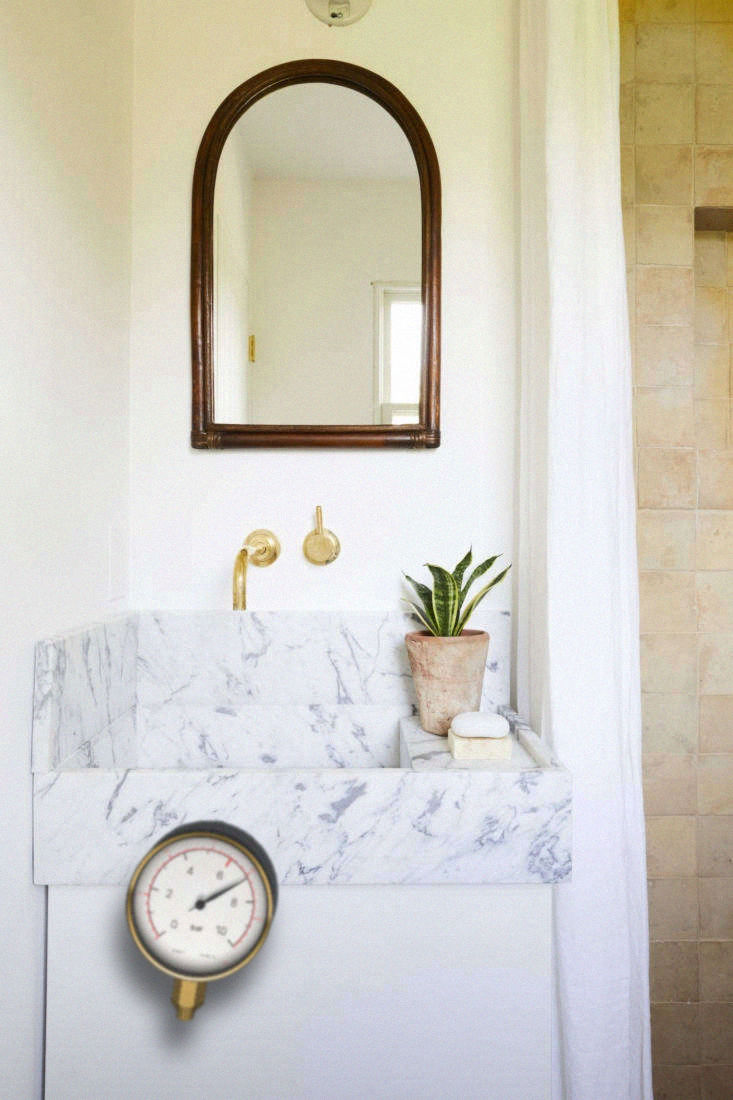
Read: 7bar
